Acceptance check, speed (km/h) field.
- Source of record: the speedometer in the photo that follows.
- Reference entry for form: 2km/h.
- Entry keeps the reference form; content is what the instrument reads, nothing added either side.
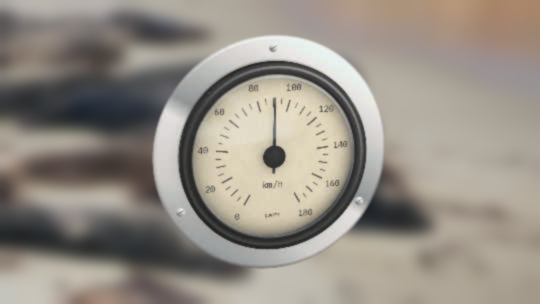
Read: 90km/h
